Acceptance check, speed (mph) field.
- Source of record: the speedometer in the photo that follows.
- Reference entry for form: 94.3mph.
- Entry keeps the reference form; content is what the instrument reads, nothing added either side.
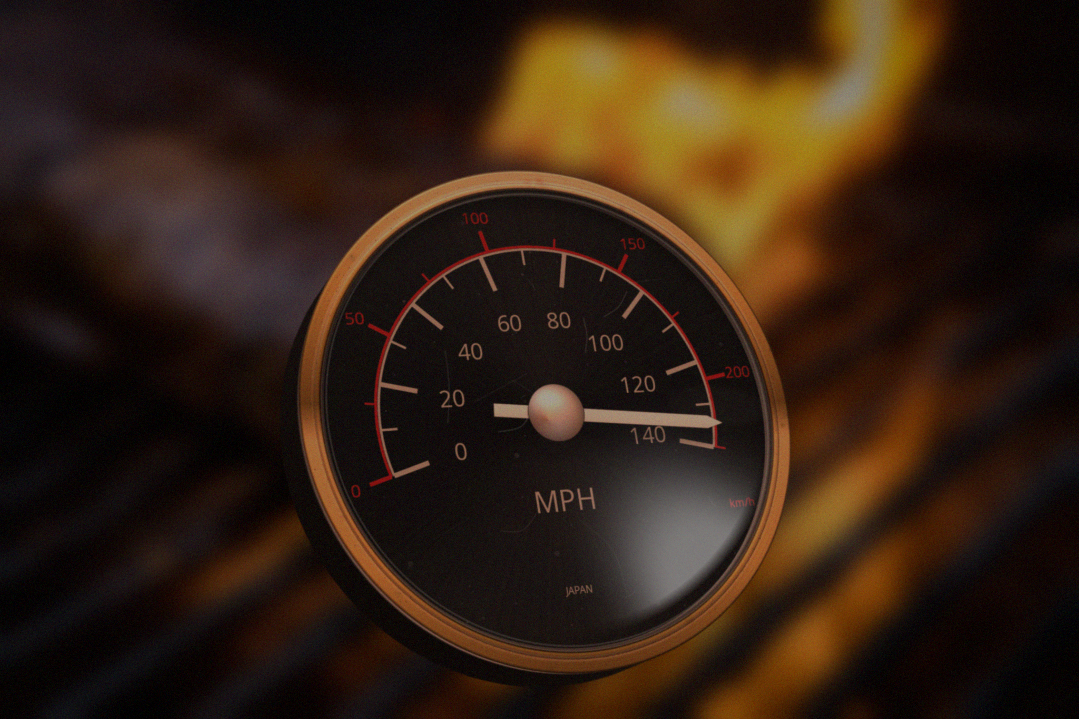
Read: 135mph
